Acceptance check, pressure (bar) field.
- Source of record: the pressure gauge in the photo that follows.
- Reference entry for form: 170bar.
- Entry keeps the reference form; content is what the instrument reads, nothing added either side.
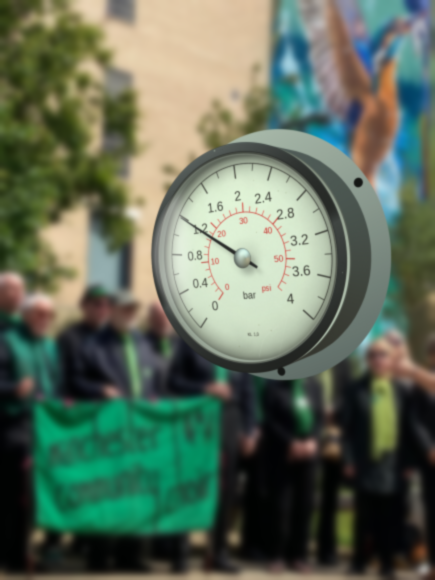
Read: 1.2bar
